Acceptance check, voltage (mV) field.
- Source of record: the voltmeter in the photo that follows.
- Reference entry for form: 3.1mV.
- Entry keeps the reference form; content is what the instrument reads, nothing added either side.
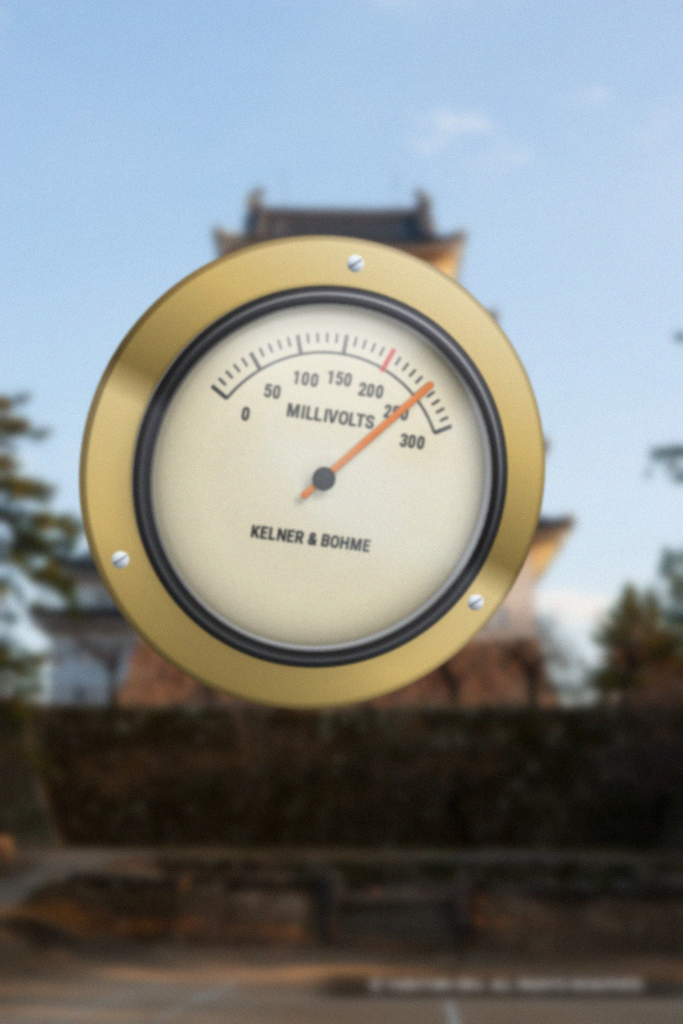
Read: 250mV
